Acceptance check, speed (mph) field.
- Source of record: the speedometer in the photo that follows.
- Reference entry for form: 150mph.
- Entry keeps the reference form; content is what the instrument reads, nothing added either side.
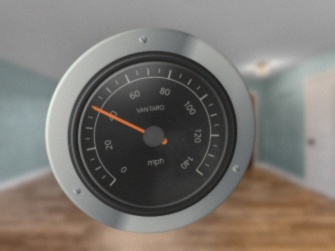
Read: 40mph
